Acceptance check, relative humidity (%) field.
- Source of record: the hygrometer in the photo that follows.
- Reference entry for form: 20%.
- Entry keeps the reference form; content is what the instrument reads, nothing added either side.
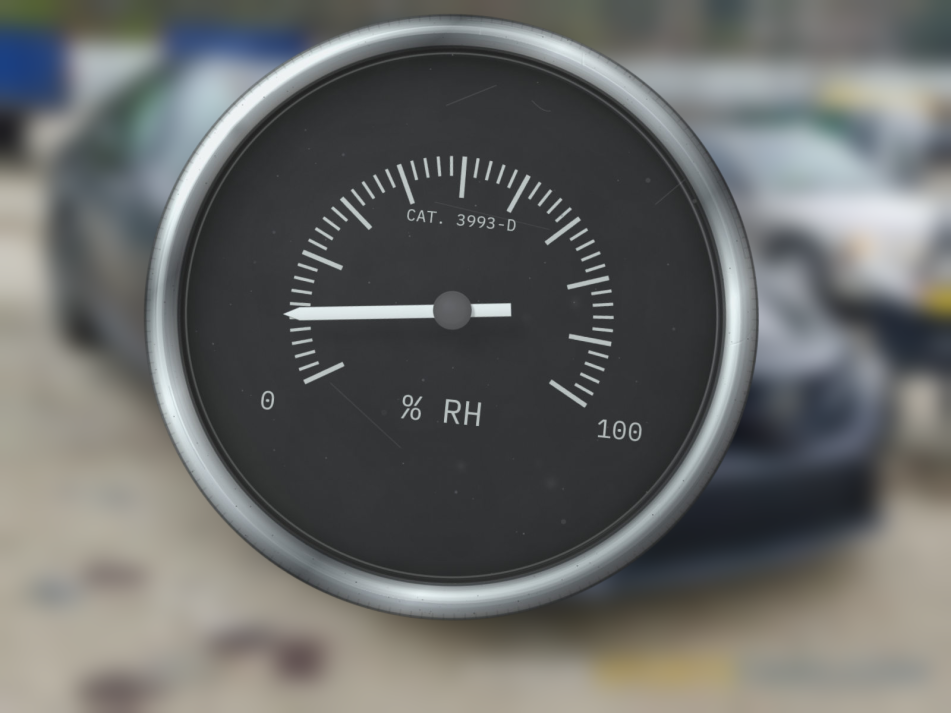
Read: 10%
